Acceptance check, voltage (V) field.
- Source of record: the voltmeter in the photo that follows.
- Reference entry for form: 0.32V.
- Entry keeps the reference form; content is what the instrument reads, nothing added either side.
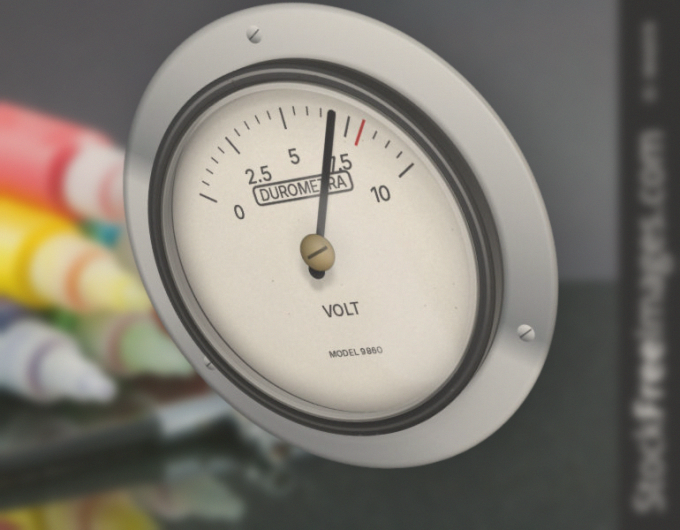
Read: 7V
